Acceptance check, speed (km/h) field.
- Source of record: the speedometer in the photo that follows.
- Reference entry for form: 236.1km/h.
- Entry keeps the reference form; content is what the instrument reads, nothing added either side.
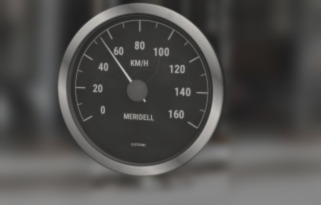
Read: 55km/h
